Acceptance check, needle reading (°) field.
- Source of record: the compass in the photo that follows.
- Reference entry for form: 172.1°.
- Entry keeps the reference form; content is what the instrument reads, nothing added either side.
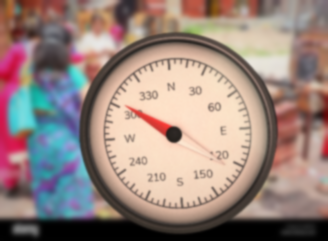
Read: 305°
